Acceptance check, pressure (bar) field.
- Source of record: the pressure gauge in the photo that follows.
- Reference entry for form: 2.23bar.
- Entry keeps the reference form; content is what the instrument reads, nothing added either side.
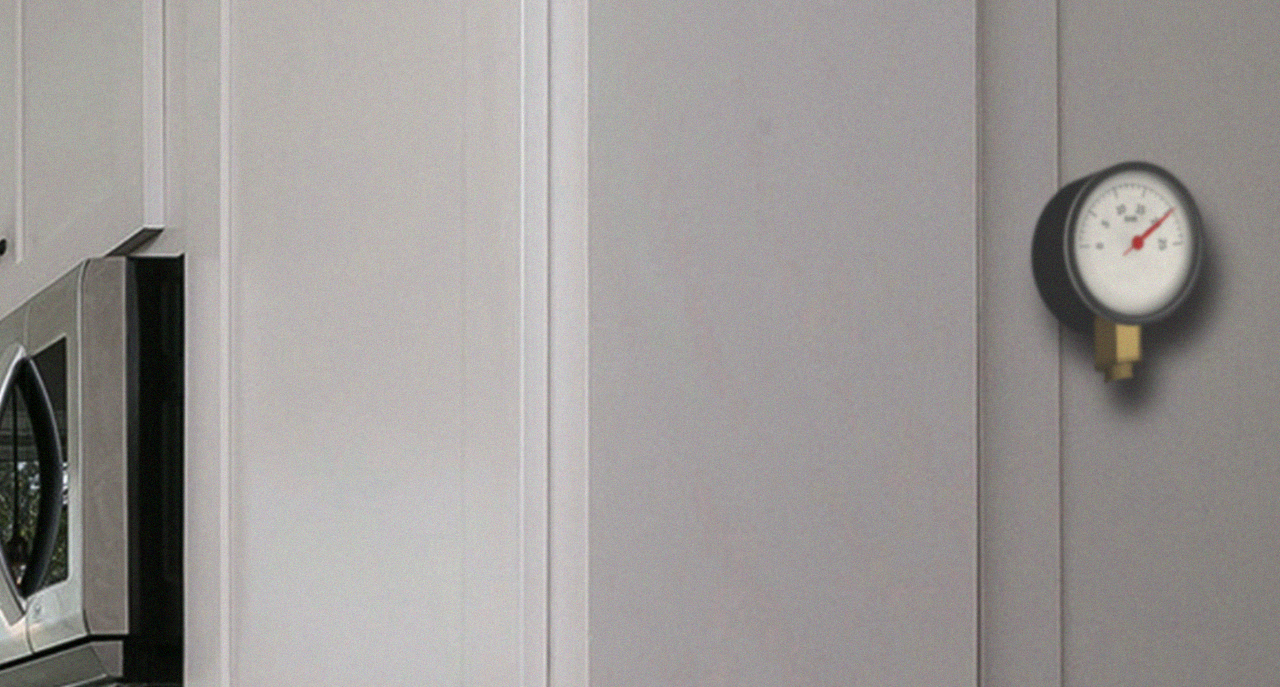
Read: 20bar
